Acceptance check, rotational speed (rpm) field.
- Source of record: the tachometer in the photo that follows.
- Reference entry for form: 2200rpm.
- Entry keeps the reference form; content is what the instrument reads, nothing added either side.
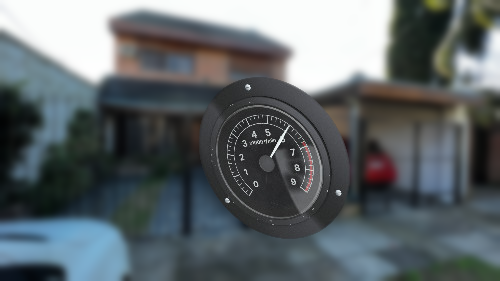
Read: 6000rpm
